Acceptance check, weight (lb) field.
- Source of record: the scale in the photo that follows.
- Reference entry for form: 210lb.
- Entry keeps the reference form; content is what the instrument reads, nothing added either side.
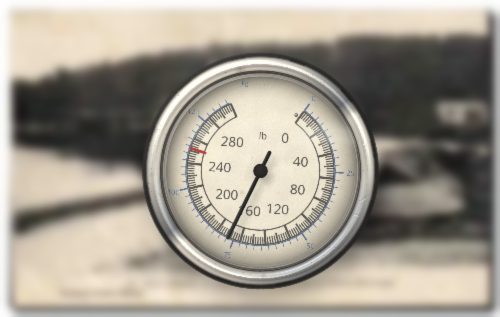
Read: 170lb
